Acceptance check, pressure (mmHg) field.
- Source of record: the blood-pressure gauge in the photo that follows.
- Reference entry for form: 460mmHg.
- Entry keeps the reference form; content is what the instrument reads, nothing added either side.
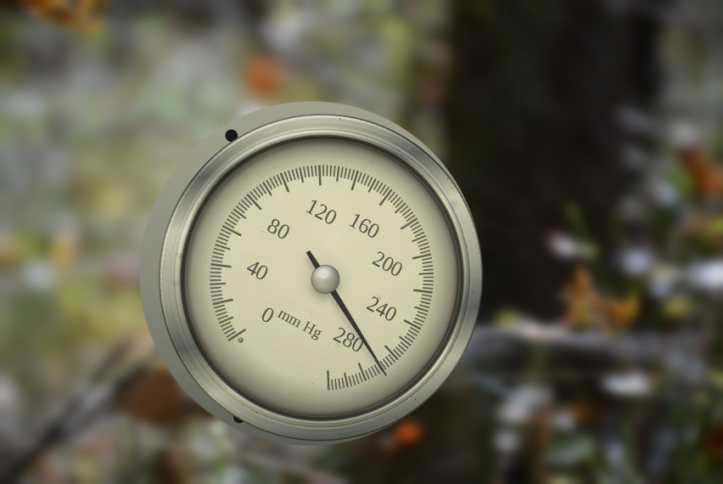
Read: 270mmHg
